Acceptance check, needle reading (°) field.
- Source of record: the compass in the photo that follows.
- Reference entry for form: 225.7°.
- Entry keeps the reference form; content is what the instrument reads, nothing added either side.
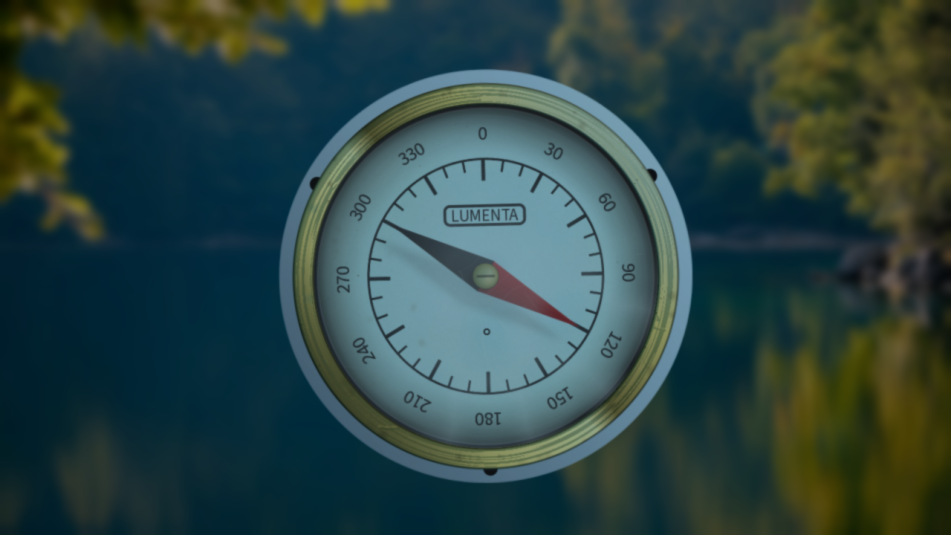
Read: 120°
